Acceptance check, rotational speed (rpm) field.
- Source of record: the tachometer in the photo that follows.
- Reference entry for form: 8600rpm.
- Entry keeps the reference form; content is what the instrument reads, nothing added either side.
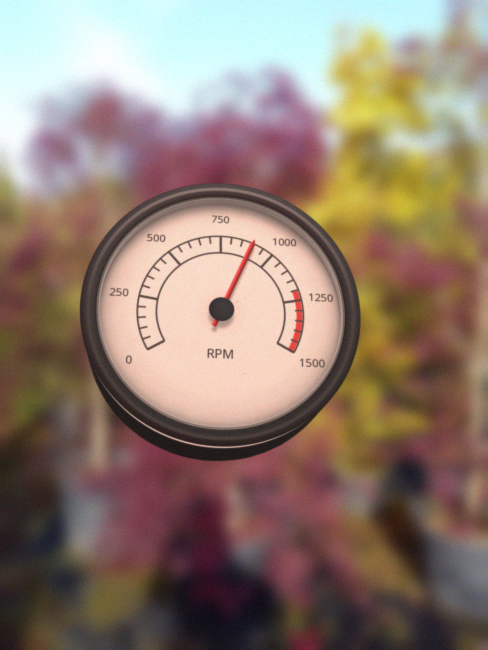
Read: 900rpm
